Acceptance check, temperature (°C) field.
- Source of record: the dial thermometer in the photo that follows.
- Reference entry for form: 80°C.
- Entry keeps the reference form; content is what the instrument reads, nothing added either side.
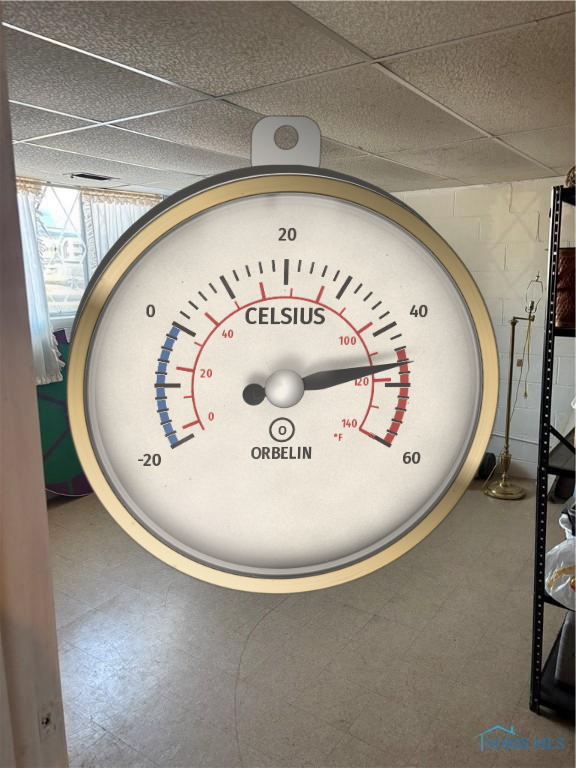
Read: 46°C
